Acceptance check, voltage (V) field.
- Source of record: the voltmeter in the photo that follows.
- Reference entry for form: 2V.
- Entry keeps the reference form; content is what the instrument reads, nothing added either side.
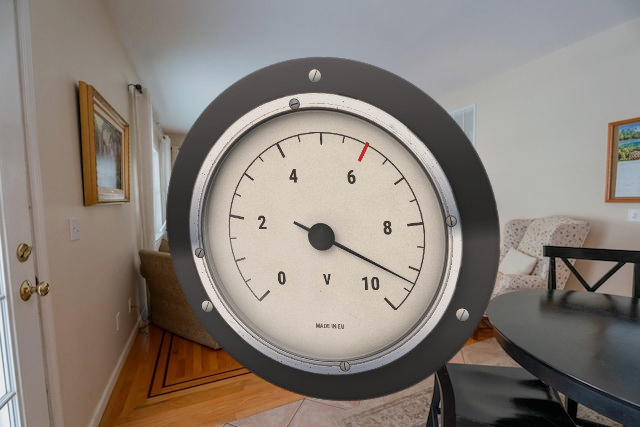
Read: 9.25V
